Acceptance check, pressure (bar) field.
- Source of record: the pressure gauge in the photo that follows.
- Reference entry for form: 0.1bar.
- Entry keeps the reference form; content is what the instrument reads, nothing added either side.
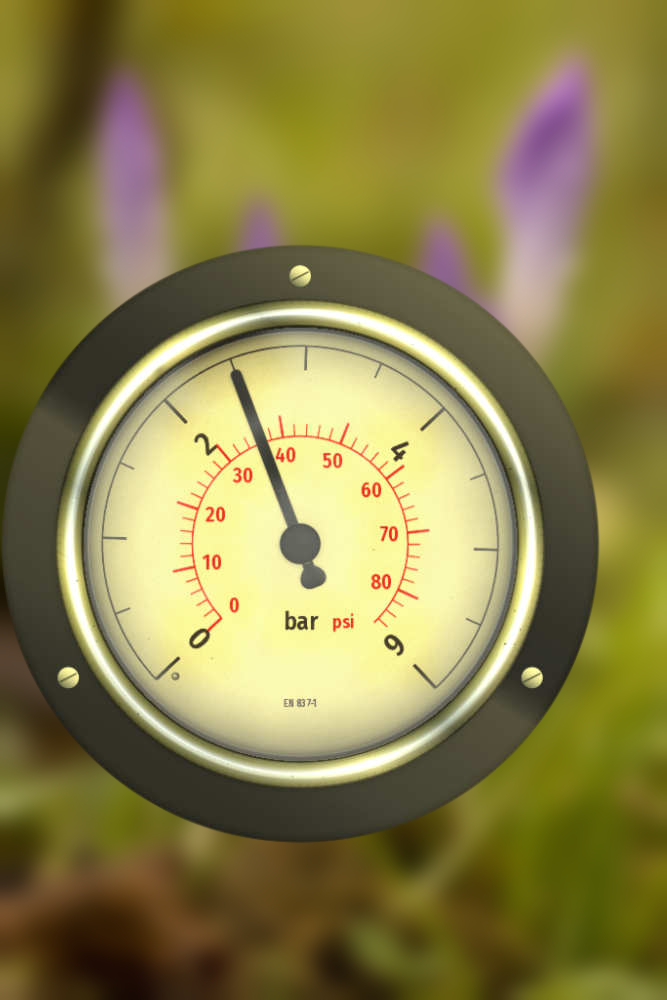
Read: 2.5bar
